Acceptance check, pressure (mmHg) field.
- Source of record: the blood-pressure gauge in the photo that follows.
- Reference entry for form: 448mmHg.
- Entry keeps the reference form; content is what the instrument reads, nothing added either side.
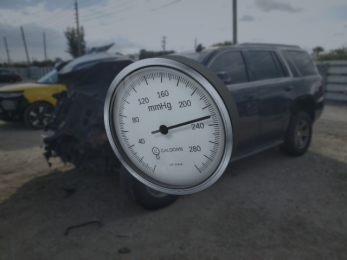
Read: 230mmHg
